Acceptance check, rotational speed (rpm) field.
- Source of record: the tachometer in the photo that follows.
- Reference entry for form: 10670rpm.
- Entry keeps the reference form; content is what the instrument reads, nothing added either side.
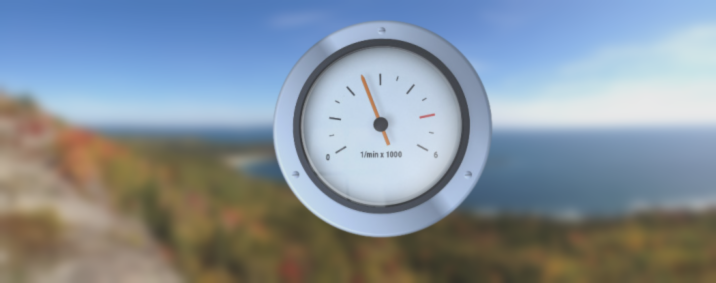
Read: 2500rpm
